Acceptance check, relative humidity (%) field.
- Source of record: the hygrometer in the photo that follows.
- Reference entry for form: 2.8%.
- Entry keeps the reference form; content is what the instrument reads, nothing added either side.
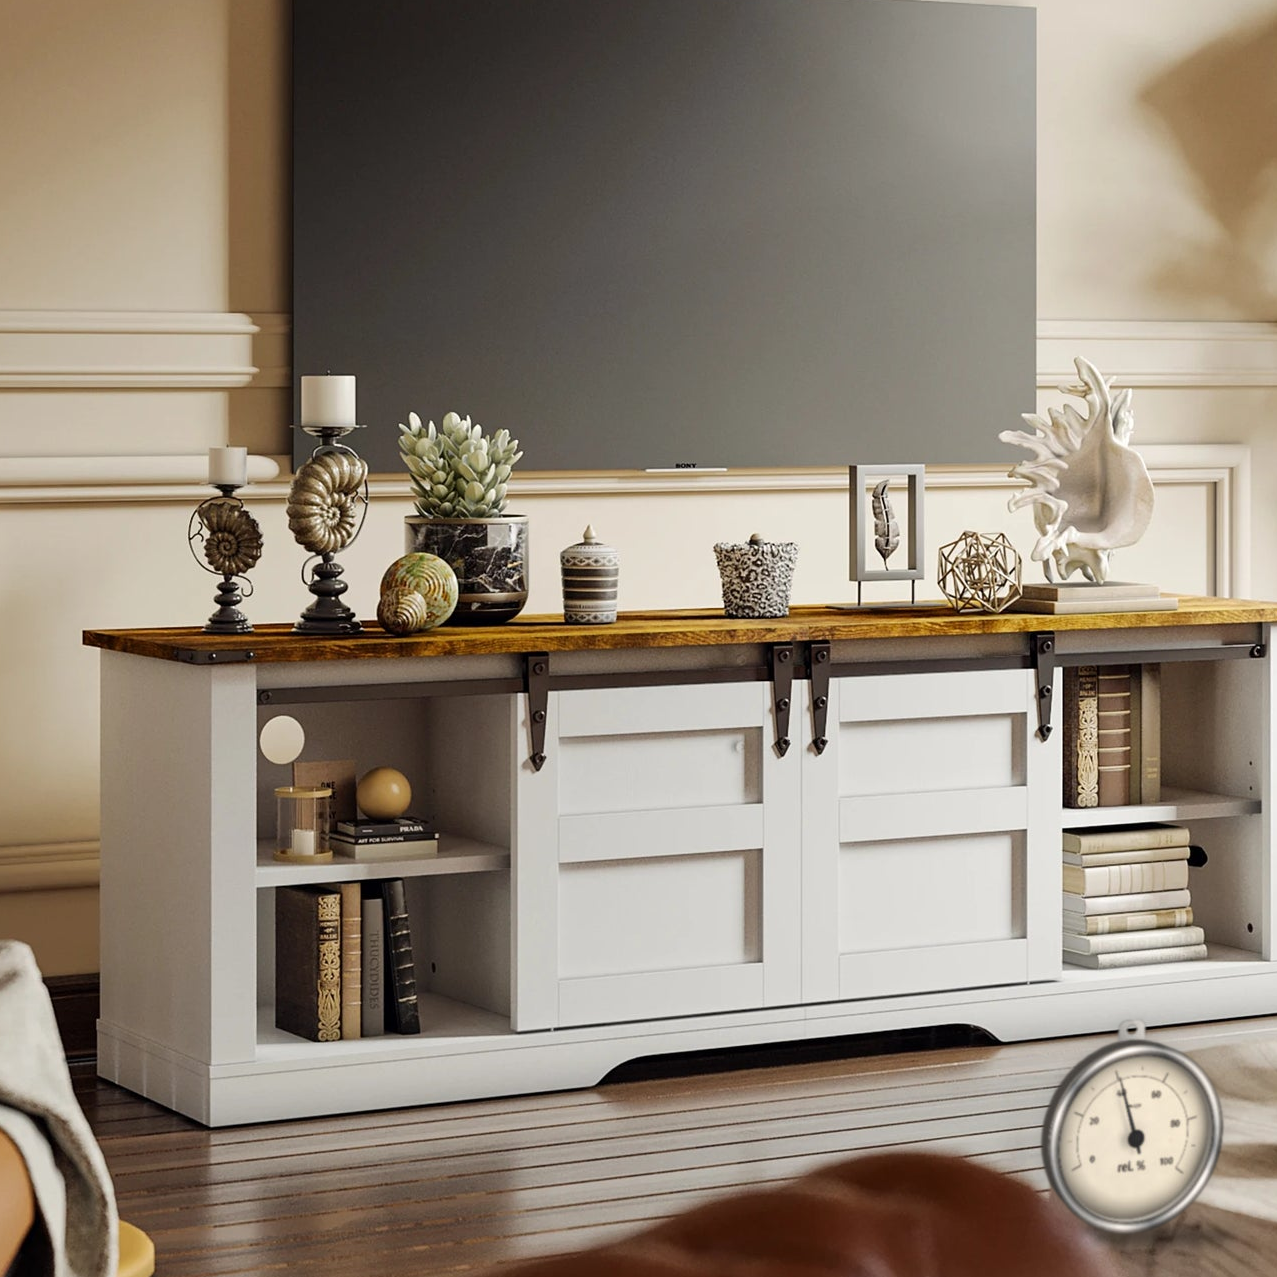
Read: 40%
